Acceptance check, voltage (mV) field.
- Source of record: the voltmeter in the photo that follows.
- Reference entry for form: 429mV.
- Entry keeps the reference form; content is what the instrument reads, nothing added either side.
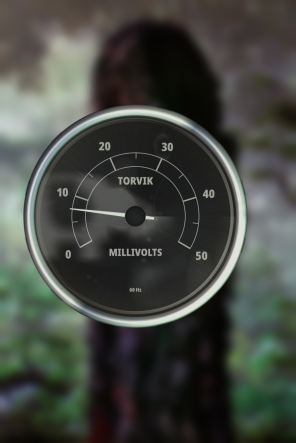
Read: 7.5mV
